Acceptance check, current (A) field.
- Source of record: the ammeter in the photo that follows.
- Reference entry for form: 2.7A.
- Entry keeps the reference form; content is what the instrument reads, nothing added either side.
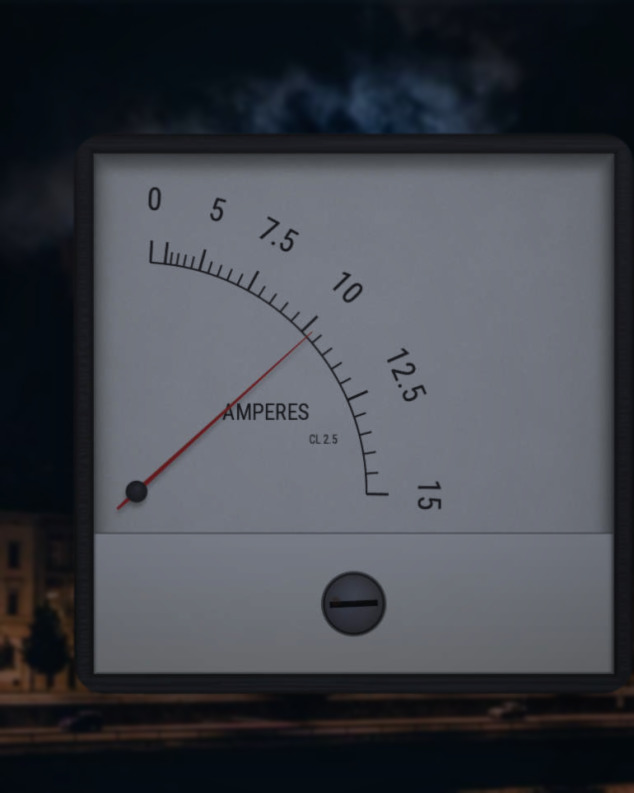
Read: 10.25A
